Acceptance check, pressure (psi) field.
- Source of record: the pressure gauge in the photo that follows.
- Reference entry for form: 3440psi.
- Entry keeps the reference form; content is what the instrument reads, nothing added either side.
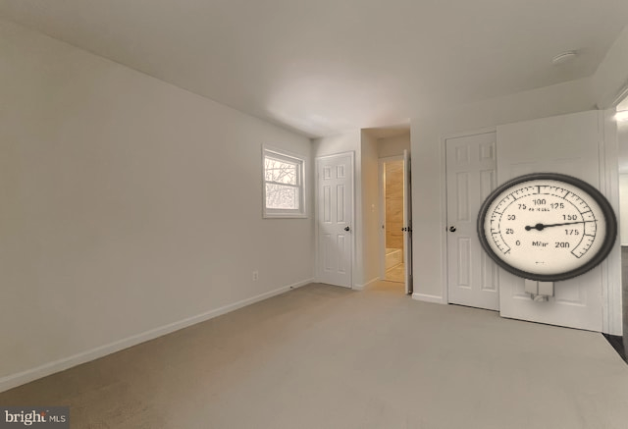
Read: 160psi
